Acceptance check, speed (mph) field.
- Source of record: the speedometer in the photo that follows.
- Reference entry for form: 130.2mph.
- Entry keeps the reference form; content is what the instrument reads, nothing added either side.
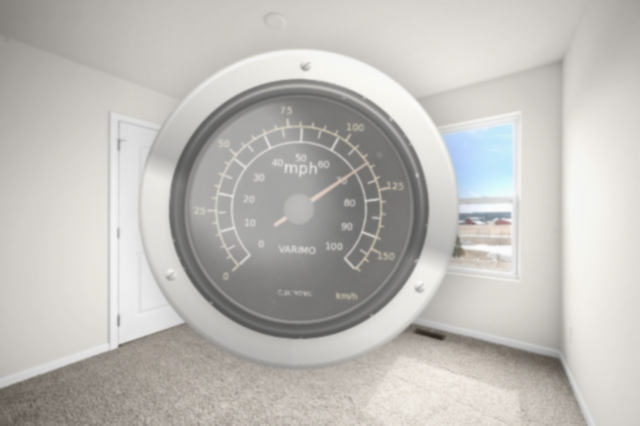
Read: 70mph
